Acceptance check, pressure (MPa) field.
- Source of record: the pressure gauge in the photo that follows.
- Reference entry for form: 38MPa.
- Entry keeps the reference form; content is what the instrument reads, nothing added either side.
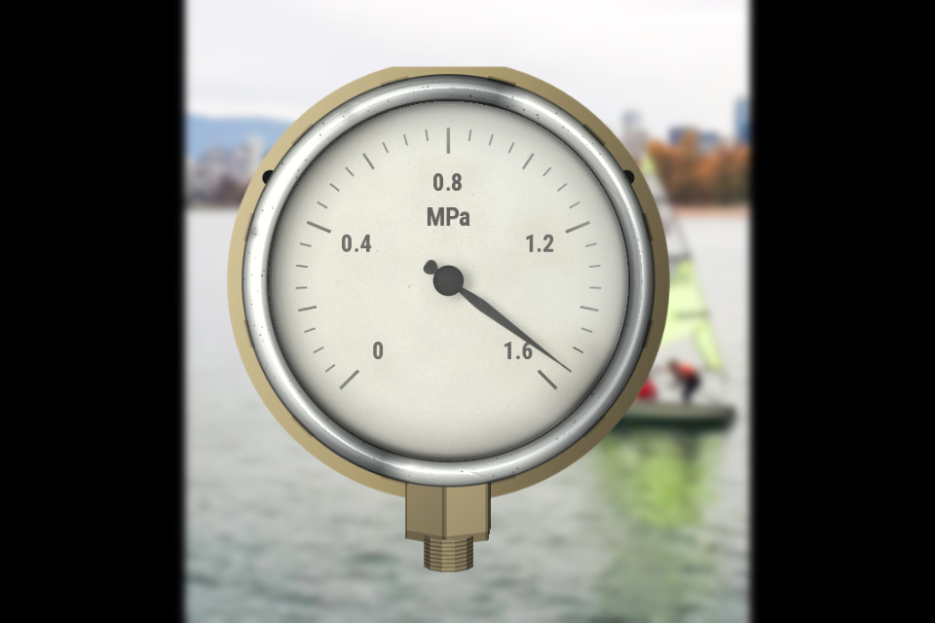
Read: 1.55MPa
